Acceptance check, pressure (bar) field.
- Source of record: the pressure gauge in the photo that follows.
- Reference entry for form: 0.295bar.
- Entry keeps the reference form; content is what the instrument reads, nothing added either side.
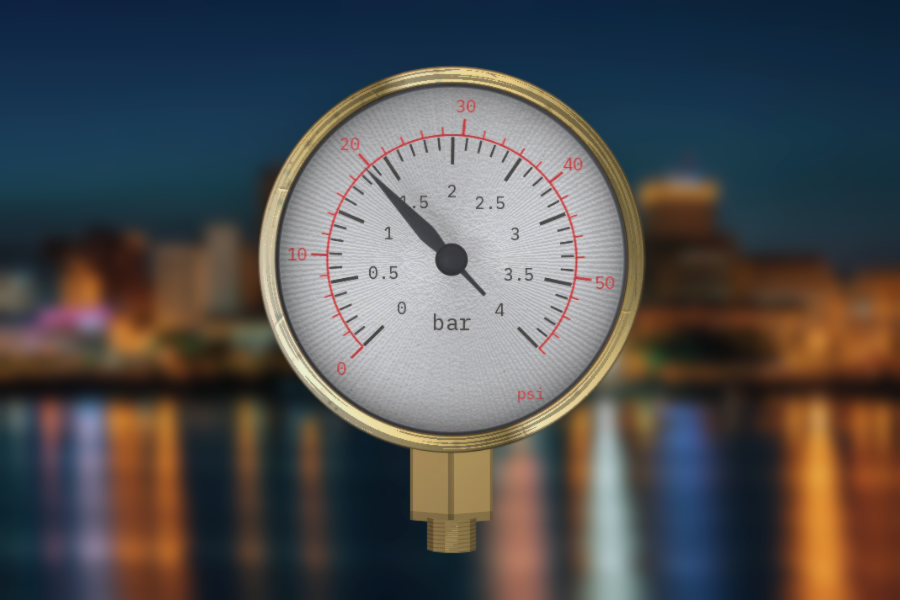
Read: 1.35bar
